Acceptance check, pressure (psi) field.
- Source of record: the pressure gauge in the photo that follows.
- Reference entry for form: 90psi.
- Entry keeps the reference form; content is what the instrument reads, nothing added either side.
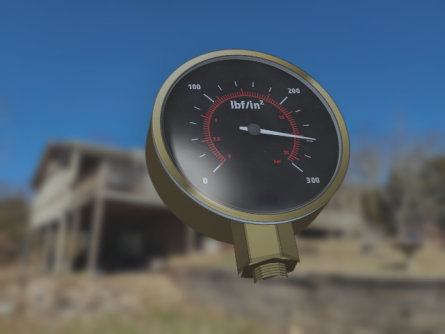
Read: 260psi
